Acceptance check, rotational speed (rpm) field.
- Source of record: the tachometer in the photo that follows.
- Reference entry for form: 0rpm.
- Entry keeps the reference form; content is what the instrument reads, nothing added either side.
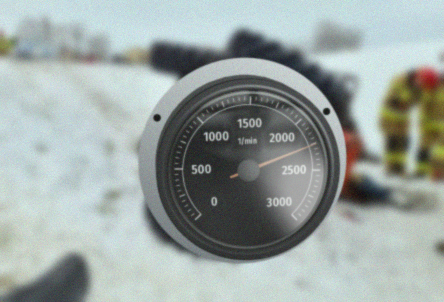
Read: 2250rpm
